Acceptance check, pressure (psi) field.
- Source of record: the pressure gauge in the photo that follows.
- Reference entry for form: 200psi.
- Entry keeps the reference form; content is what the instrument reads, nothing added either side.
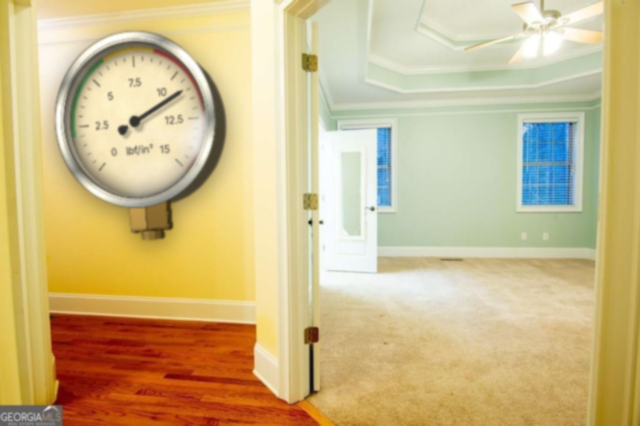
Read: 11psi
